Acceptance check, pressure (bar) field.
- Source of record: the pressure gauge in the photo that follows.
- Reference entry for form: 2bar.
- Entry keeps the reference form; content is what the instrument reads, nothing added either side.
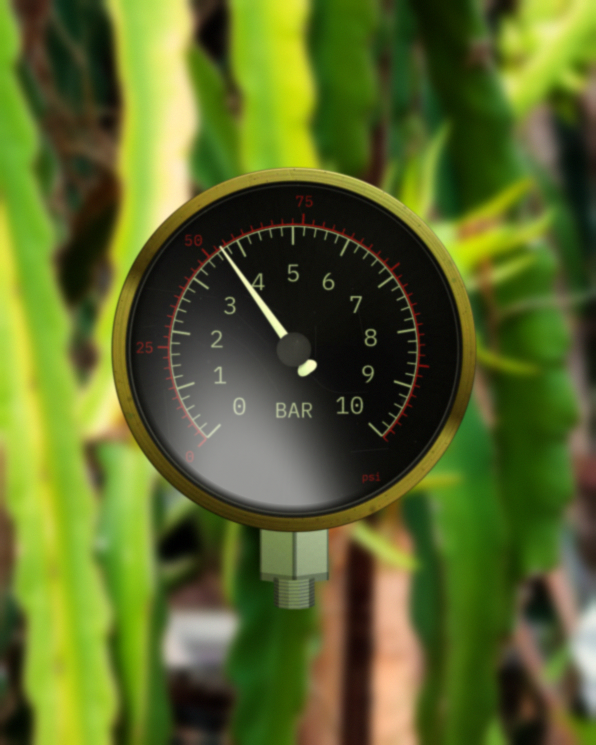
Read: 3.7bar
